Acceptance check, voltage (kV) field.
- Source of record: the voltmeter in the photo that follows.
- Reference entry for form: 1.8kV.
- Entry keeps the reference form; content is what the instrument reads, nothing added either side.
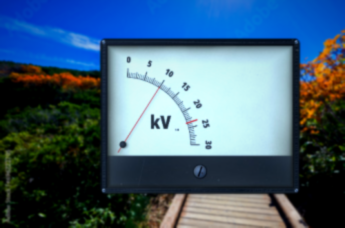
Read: 10kV
